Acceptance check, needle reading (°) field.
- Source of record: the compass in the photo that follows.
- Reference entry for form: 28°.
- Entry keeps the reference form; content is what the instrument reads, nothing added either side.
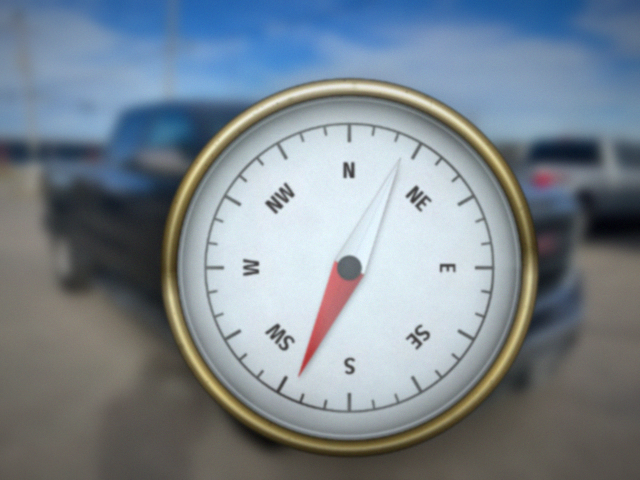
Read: 205°
